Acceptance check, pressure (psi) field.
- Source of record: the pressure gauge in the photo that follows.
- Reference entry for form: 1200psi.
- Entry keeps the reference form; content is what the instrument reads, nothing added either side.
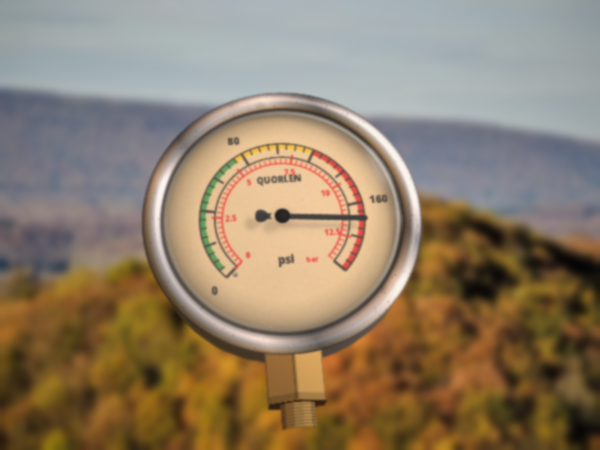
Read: 170psi
